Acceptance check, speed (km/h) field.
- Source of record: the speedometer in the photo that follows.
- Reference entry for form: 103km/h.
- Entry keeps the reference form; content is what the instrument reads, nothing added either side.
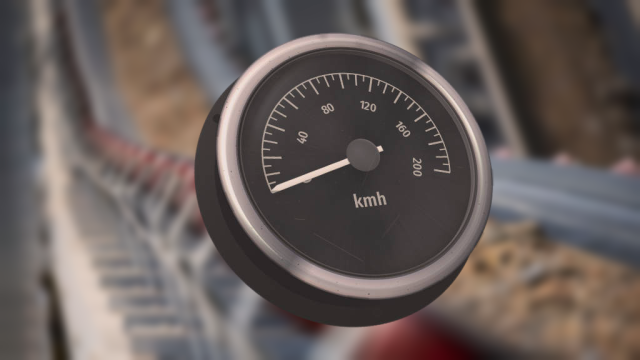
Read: 0km/h
